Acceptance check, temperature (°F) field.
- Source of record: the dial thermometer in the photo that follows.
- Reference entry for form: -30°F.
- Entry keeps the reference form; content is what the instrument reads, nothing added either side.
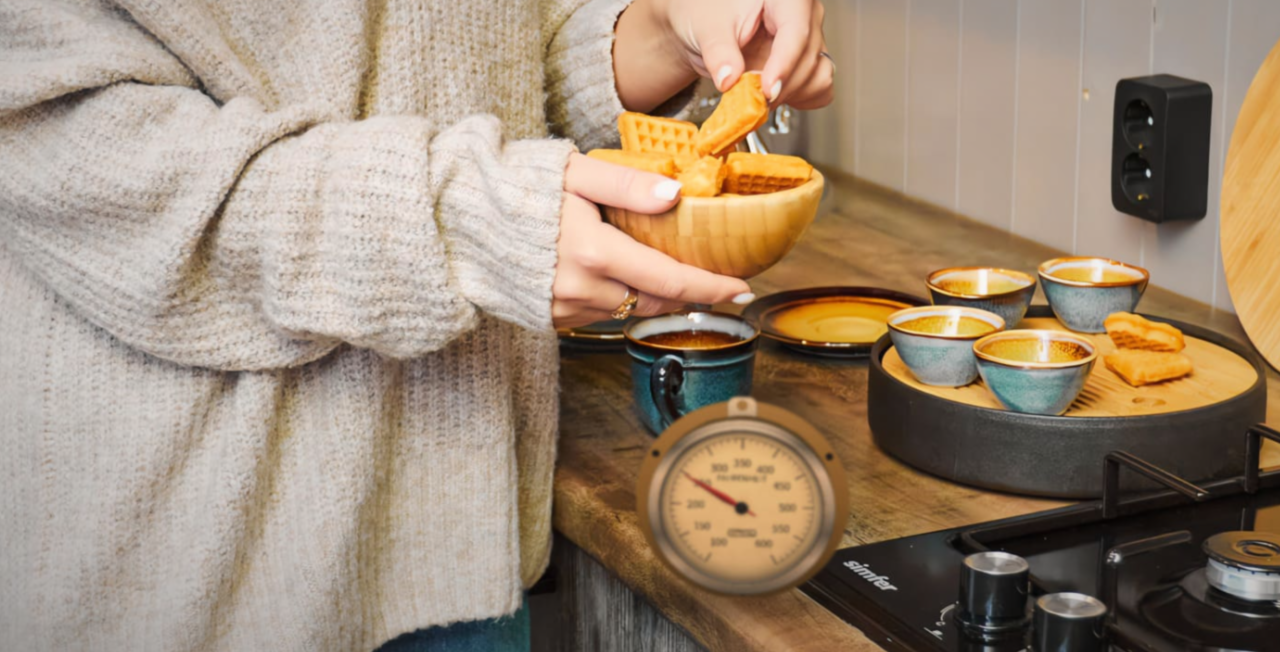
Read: 250°F
